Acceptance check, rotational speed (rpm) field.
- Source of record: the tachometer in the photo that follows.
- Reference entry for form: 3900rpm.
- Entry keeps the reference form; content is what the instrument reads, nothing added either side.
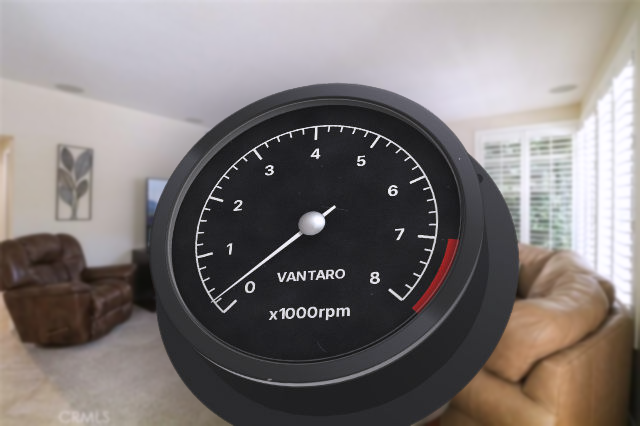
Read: 200rpm
